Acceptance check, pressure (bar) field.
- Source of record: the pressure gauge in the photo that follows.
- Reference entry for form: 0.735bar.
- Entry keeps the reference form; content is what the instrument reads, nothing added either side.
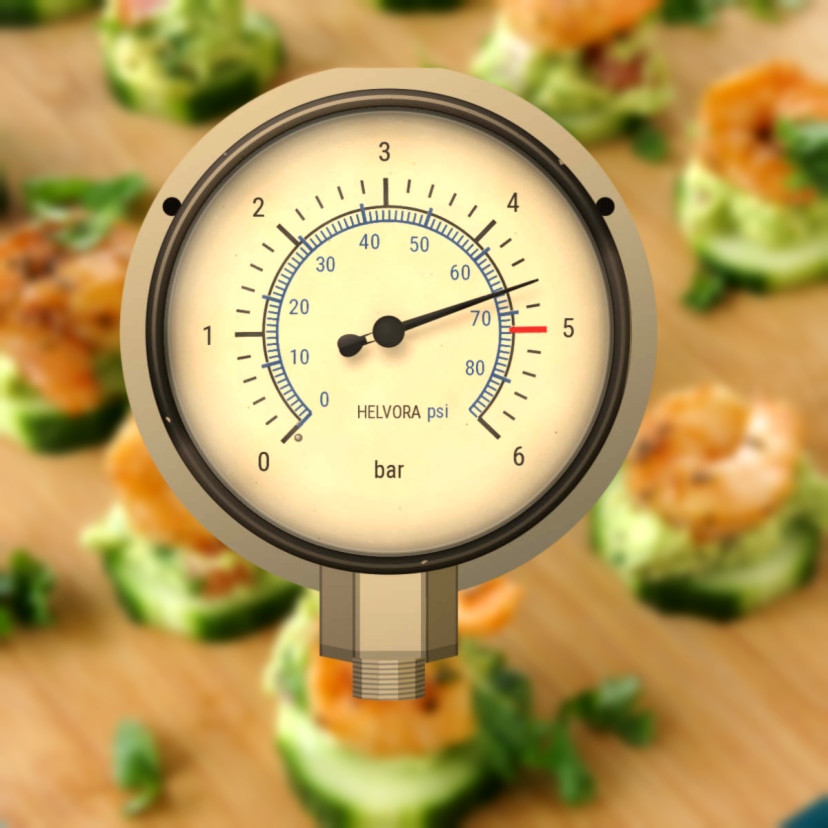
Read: 4.6bar
